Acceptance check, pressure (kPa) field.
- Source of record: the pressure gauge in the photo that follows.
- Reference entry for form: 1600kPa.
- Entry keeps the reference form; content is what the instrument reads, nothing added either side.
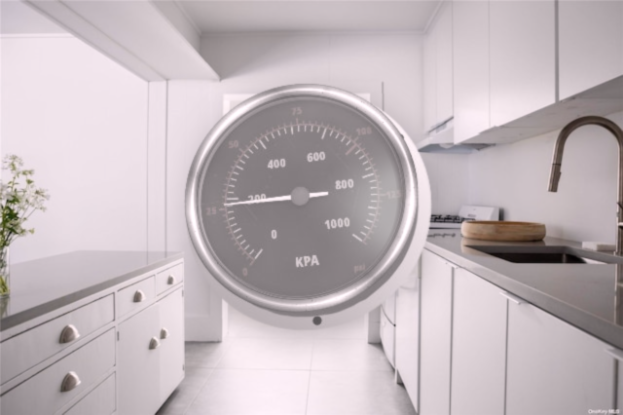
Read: 180kPa
